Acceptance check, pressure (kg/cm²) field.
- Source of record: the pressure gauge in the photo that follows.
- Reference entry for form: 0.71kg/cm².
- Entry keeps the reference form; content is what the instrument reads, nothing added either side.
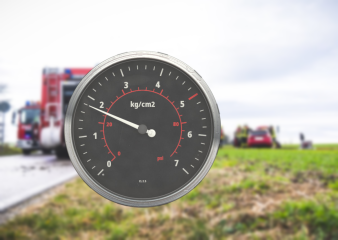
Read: 1.8kg/cm²
